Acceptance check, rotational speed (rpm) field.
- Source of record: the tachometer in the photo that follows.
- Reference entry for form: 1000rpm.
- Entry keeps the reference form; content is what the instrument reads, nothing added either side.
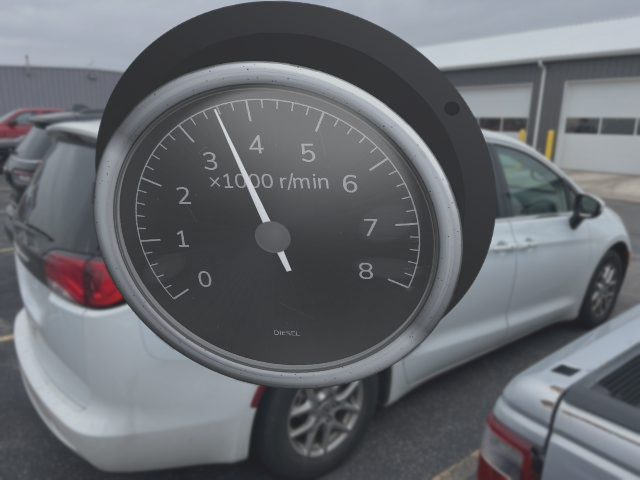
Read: 3600rpm
